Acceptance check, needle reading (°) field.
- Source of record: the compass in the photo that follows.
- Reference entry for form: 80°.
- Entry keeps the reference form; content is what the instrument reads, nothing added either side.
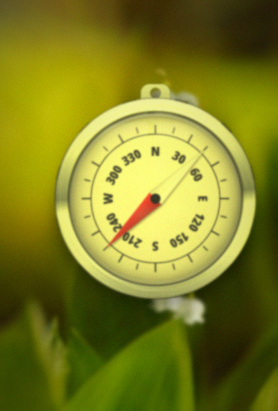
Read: 225°
